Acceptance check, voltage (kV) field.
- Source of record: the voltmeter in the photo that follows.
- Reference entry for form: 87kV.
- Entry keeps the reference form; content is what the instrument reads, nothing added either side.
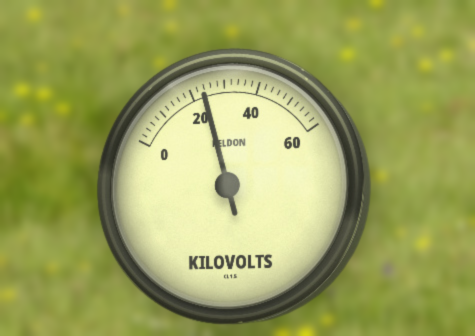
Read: 24kV
